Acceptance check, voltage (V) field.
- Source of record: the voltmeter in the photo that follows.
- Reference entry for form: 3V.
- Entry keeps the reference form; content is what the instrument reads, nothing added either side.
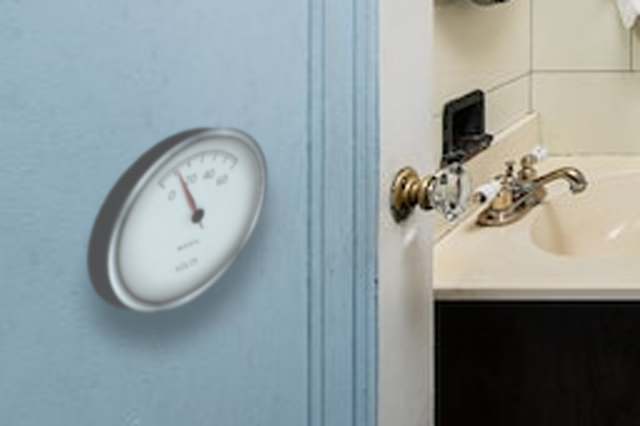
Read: 10V
